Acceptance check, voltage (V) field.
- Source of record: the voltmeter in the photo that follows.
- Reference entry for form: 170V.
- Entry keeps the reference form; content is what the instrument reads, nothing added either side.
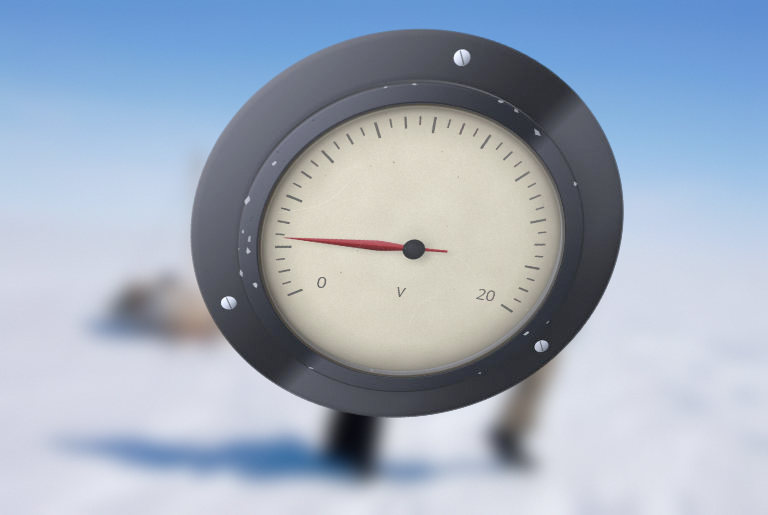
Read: 2.5V
